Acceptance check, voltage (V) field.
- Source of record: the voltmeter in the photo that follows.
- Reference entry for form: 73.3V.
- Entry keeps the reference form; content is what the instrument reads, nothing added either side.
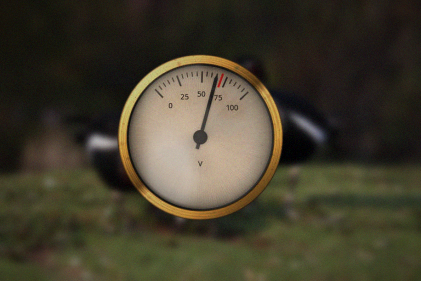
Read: 65V
